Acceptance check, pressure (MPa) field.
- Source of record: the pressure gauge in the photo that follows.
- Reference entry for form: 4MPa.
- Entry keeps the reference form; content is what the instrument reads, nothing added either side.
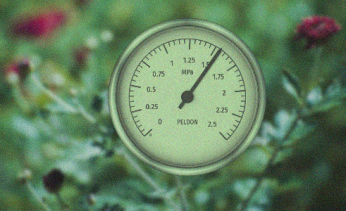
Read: 1.55MPa
